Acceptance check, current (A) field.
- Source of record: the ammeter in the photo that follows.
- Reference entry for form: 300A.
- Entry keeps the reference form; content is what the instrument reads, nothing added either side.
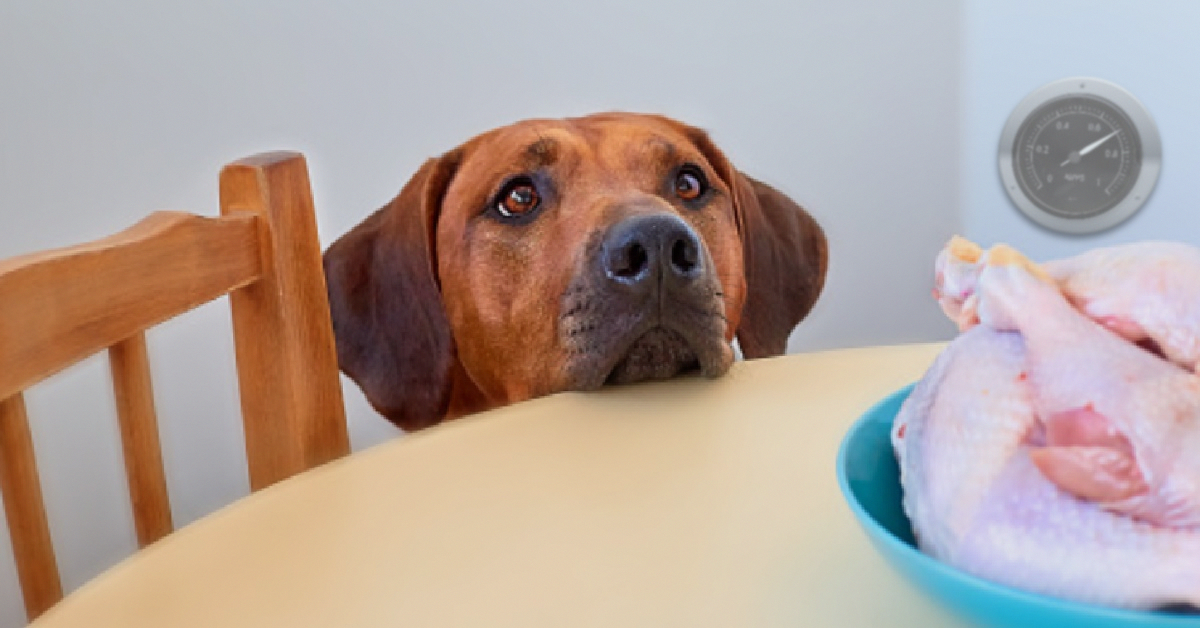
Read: 0.7A
